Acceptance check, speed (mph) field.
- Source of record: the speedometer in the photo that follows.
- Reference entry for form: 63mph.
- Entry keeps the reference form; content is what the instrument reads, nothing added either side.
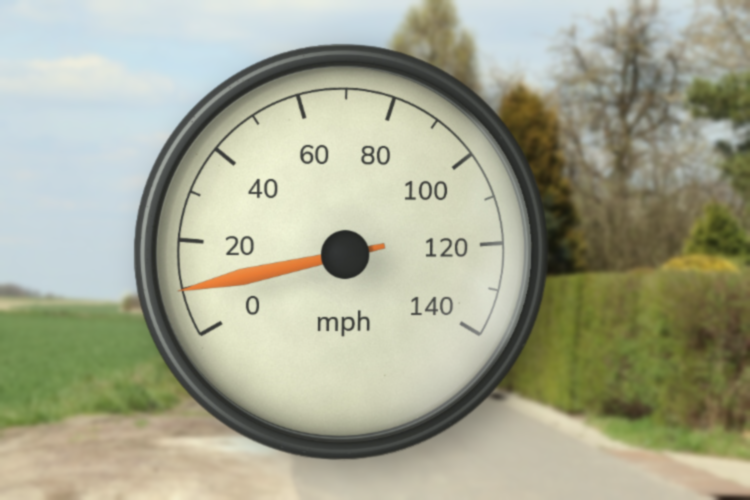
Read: 10mph
